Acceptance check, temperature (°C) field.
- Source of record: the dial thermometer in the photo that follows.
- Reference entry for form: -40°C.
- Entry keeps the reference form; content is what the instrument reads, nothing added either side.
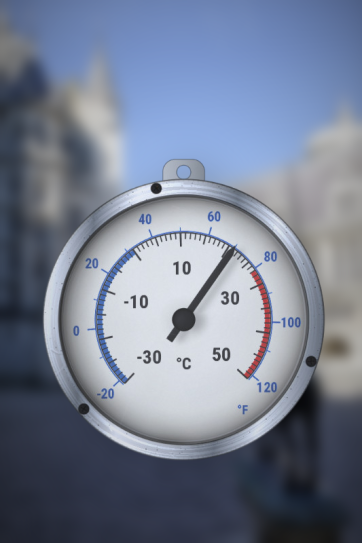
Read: 21°C
